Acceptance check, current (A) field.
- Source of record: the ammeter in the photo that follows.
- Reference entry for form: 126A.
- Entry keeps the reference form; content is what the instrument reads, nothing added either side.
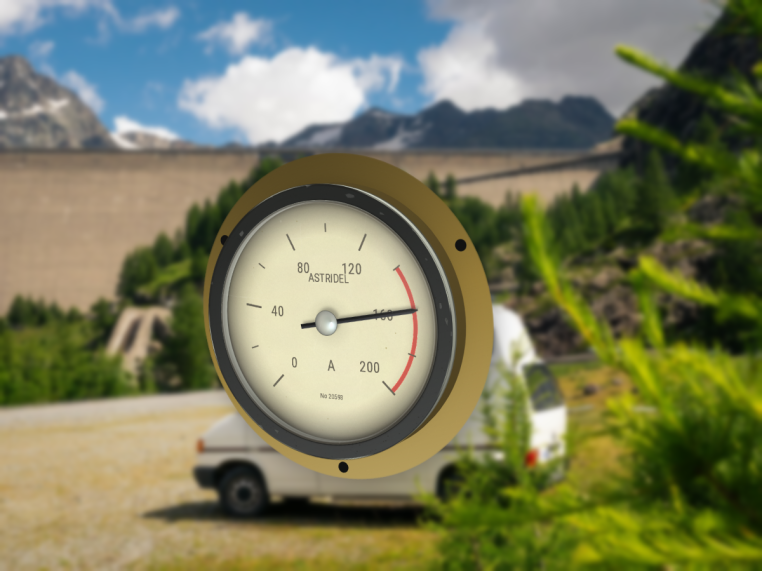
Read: 160A
